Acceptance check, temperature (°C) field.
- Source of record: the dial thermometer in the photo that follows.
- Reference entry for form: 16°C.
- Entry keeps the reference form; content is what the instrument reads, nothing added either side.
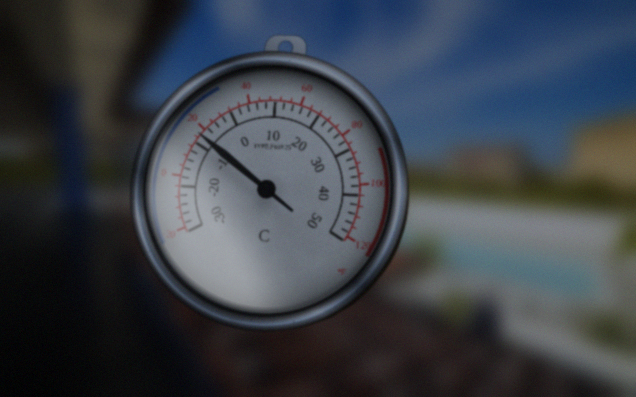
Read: -8°C
